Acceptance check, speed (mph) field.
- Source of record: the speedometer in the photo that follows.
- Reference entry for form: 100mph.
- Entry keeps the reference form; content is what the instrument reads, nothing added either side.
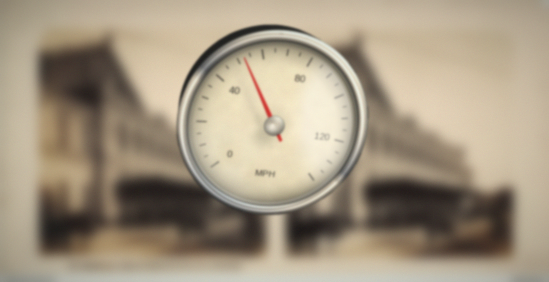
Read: 52.5mph
